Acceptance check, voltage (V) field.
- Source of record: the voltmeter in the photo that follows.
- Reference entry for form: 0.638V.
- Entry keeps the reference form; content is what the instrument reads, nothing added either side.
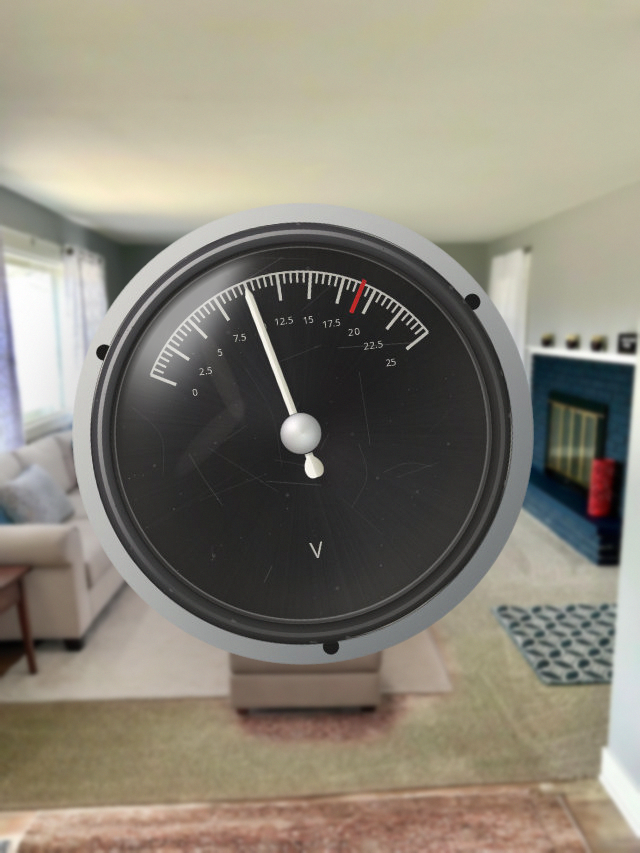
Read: 10V
